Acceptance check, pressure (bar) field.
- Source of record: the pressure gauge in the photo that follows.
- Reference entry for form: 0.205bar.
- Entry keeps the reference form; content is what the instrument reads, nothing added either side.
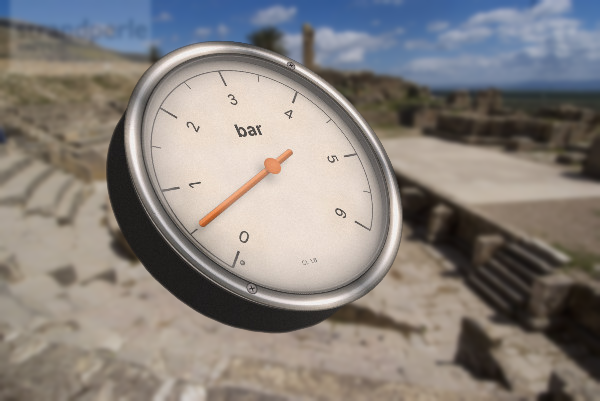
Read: 0.5bar
